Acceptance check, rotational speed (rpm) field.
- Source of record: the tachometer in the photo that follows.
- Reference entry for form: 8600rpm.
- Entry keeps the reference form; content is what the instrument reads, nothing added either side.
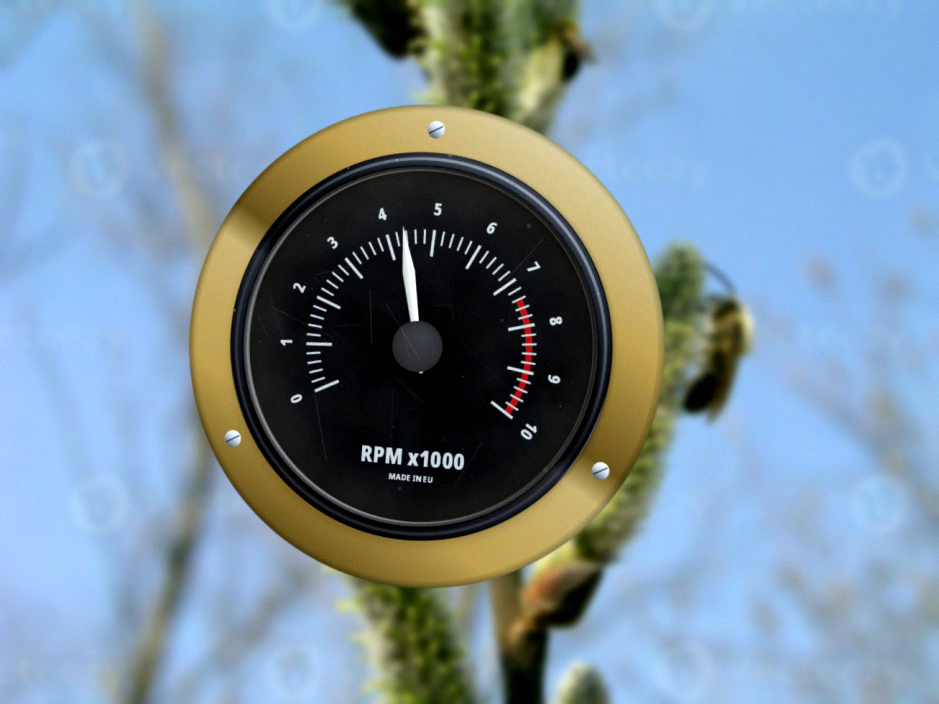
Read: 4400rpm
